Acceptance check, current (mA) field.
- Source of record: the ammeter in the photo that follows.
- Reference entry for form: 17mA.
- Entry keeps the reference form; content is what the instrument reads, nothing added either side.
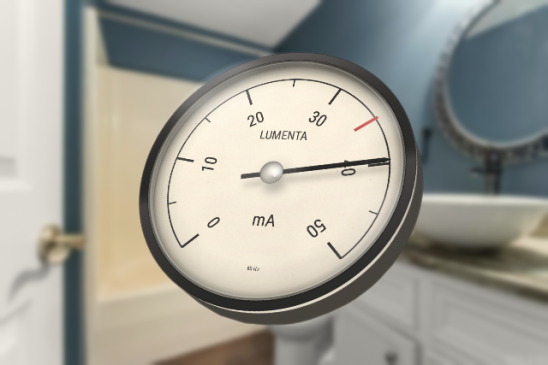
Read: 40mA
